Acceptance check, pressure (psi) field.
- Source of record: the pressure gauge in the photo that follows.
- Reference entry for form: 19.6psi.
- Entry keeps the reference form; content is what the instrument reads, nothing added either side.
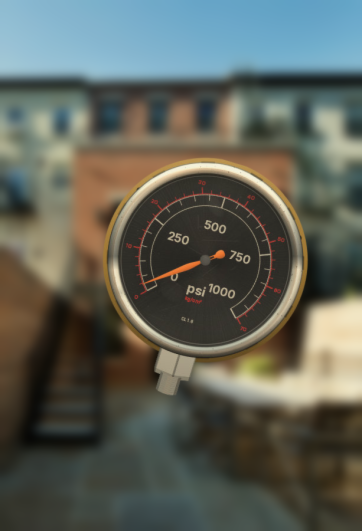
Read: 25psi
